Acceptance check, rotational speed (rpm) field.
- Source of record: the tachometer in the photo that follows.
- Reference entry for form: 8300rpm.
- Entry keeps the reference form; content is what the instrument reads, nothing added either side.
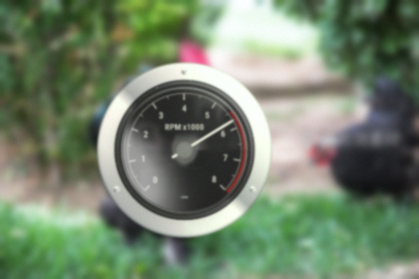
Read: 5750rpm
